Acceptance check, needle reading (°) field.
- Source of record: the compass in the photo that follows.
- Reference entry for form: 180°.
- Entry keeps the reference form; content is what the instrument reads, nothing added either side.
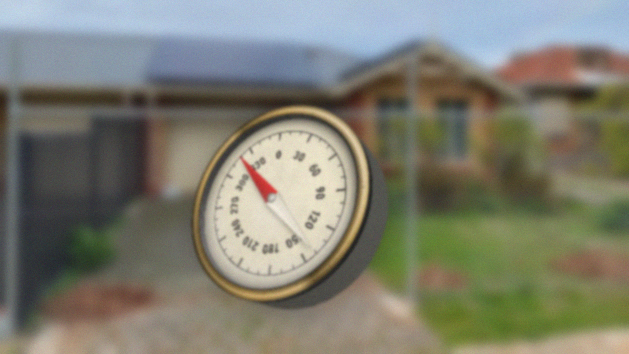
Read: 320°
